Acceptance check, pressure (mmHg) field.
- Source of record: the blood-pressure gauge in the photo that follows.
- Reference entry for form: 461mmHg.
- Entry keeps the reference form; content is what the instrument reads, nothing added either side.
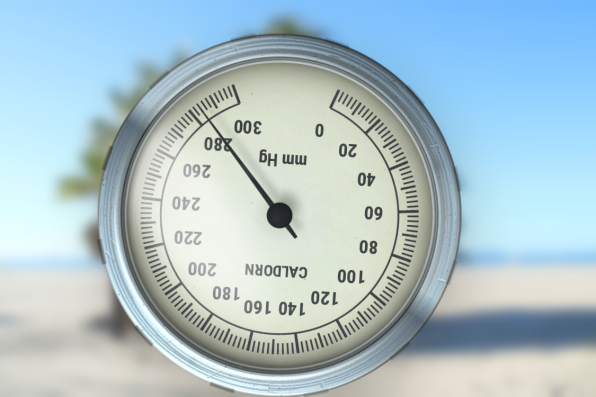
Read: 284mmHg
